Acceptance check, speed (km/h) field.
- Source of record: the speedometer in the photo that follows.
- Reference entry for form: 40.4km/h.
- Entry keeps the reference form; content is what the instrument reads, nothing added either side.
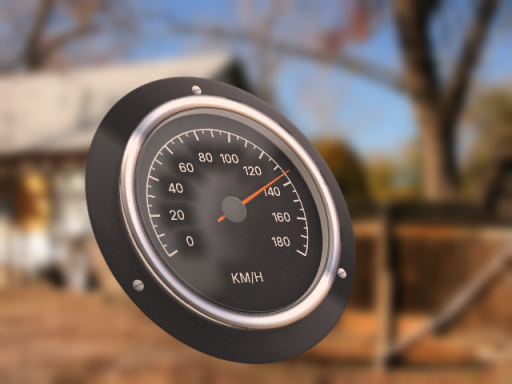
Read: 135km/h
